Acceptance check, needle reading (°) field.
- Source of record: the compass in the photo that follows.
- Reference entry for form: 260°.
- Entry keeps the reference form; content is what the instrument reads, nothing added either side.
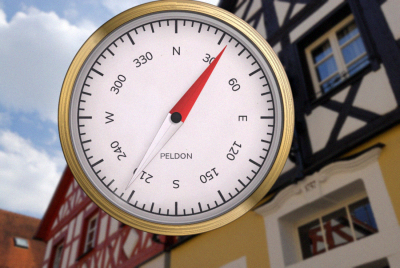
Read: 35°
